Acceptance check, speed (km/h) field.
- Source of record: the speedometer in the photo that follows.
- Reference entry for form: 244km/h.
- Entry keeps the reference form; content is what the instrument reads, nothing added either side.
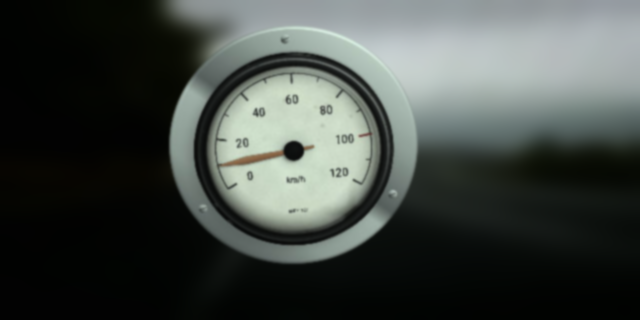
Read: 10km/h
